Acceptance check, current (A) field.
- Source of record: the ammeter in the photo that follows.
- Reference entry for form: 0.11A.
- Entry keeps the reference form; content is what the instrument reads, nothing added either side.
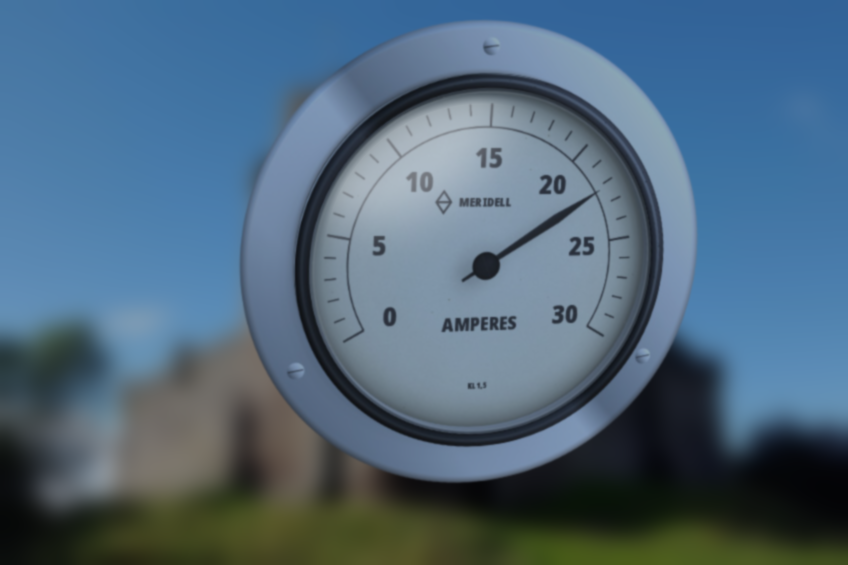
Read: 22A
